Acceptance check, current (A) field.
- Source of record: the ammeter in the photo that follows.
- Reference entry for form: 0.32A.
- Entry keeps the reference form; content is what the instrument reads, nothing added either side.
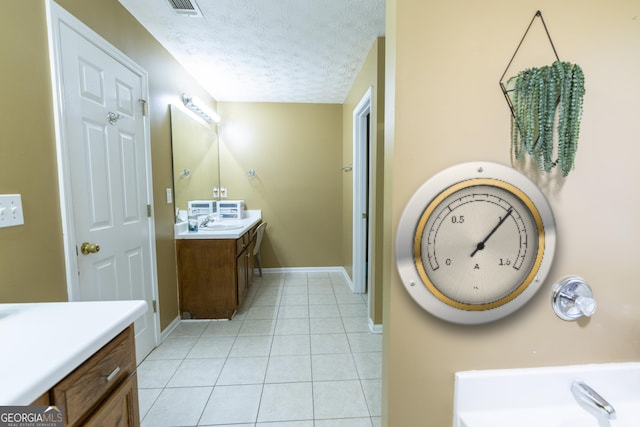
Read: 1A
